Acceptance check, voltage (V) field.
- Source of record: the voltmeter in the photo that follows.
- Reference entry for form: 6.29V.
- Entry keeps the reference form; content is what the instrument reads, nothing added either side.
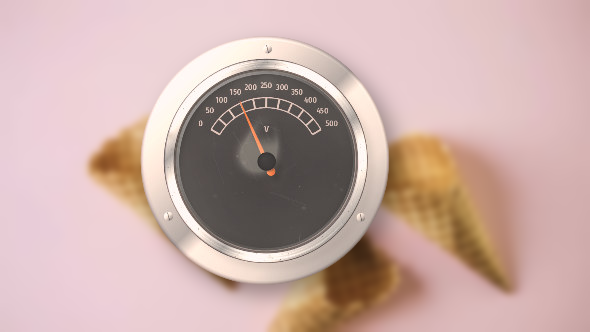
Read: 150V
